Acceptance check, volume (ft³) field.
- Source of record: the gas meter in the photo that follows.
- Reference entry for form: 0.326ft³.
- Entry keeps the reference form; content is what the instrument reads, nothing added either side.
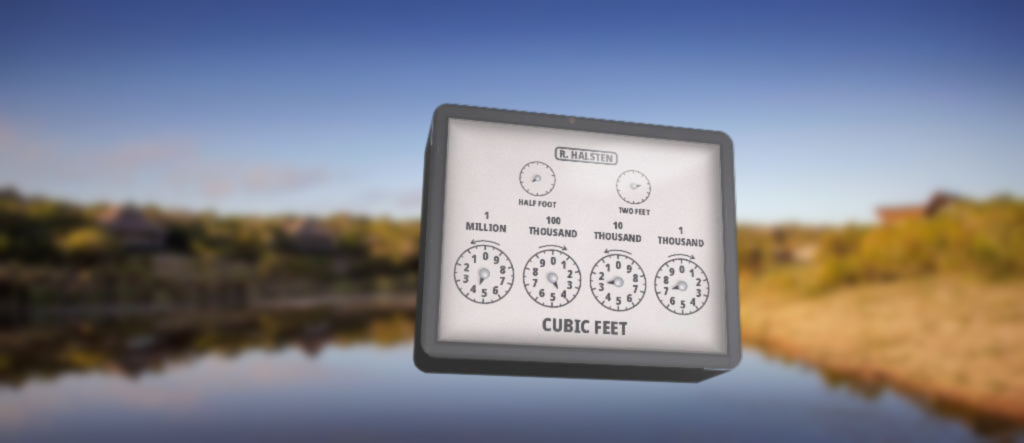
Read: 442700ft³
